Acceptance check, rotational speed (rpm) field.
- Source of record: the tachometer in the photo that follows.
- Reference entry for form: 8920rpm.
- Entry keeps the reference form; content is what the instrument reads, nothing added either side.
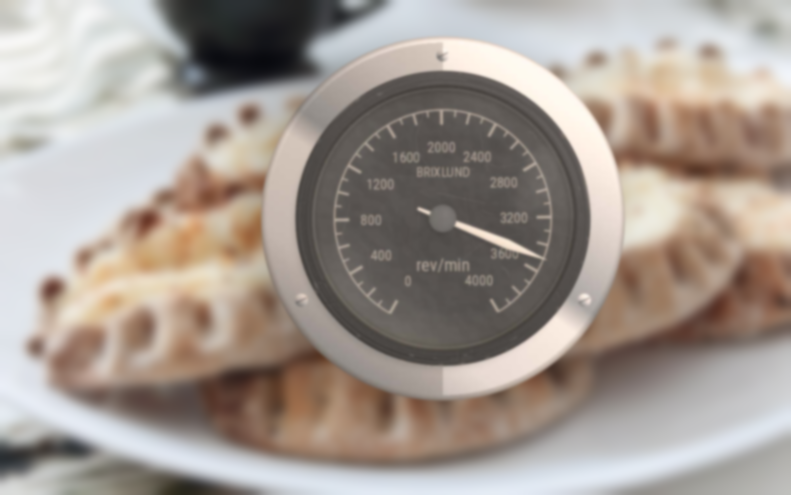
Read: 3500rpm
